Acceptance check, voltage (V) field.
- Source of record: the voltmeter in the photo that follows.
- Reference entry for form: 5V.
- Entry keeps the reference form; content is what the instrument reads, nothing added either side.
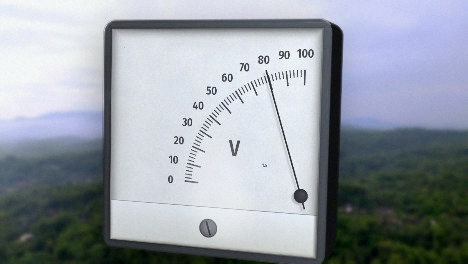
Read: 80V
